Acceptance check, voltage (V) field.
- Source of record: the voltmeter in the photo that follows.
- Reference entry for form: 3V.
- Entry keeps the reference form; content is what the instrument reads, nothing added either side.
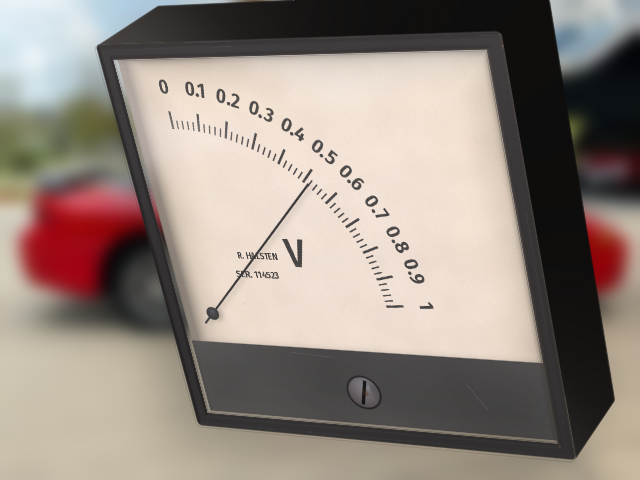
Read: 0.52V
